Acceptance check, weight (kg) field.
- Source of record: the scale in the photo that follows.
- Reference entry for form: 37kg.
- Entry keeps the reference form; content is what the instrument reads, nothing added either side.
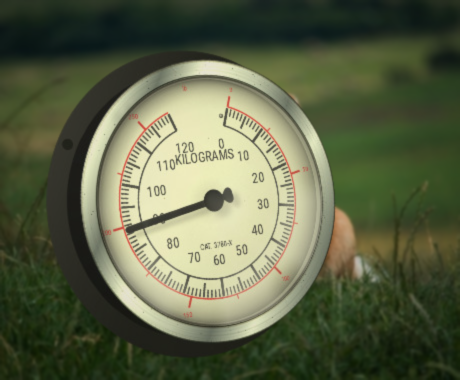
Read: 90kg
